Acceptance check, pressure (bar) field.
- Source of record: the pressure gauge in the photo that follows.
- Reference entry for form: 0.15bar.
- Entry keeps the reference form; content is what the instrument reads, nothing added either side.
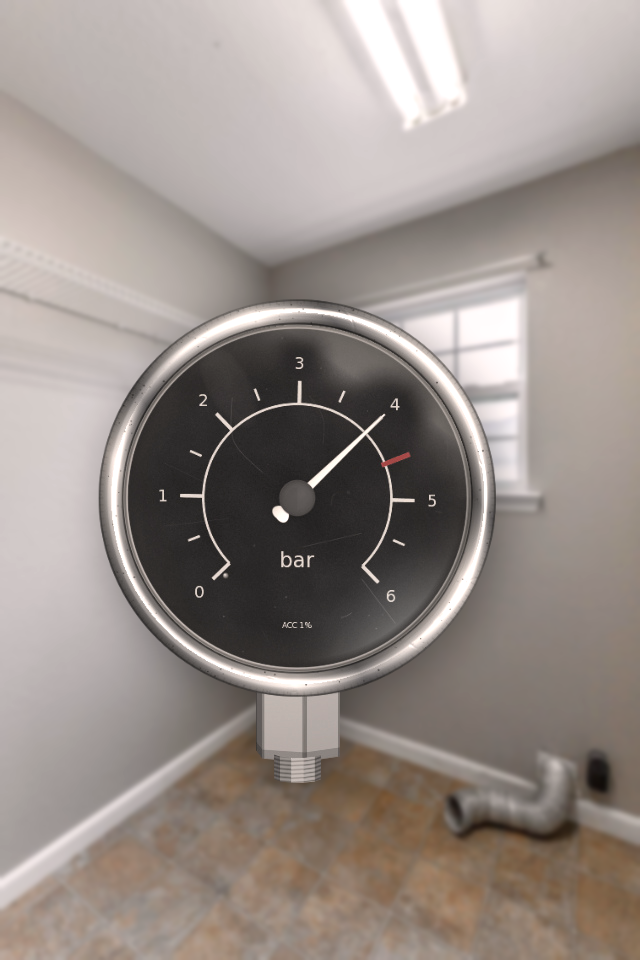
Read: 4bar
